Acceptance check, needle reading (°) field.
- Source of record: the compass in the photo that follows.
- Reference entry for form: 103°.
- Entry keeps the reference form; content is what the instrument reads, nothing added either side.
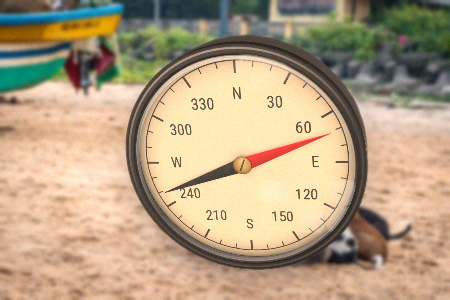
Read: 70°
